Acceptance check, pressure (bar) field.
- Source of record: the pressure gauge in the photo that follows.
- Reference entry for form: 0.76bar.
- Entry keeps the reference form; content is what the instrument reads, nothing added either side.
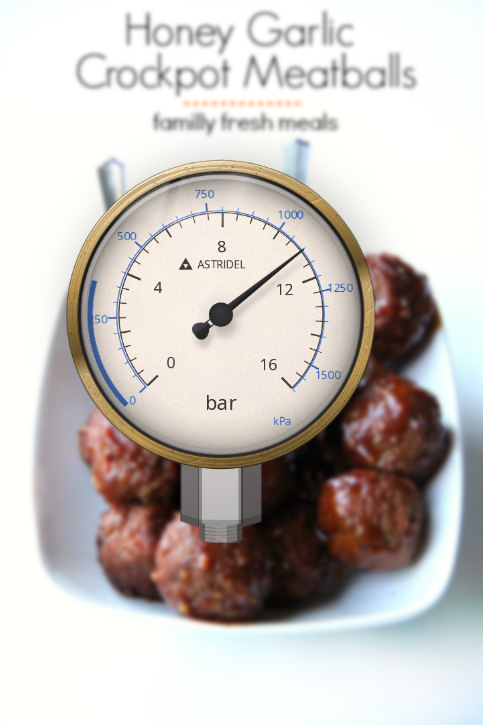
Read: 11bar
